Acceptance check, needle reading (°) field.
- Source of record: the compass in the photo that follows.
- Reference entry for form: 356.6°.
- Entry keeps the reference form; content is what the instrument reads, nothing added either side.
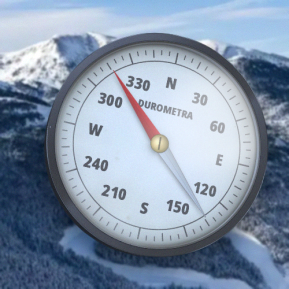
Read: 315°
